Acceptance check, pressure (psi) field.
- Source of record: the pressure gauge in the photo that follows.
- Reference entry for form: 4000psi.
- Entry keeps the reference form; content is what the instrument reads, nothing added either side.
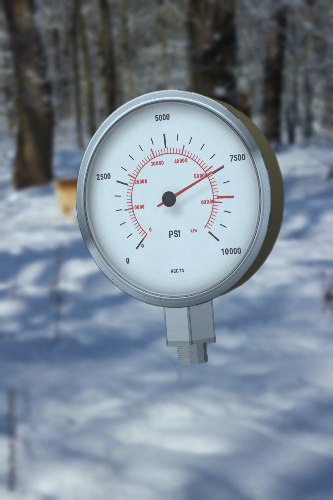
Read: 7500psi
